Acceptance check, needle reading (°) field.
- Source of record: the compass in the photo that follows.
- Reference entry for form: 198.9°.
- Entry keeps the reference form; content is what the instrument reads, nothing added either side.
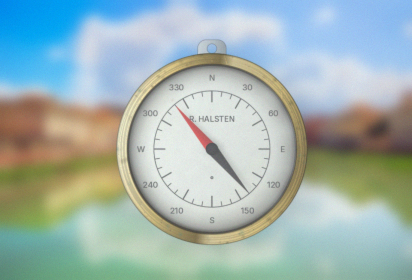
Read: 320°
